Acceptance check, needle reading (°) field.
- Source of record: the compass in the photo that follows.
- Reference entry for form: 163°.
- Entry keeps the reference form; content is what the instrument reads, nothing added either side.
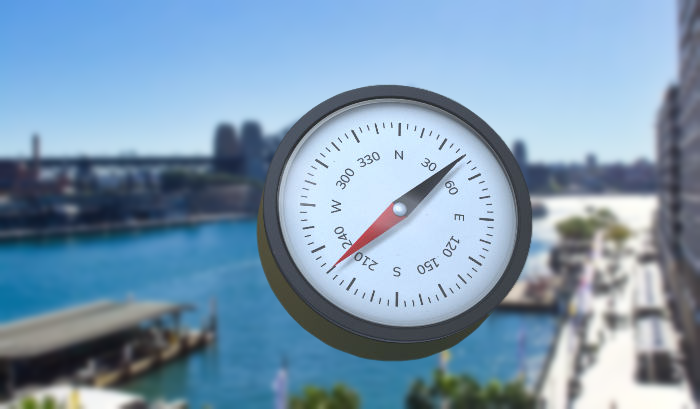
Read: 225°
